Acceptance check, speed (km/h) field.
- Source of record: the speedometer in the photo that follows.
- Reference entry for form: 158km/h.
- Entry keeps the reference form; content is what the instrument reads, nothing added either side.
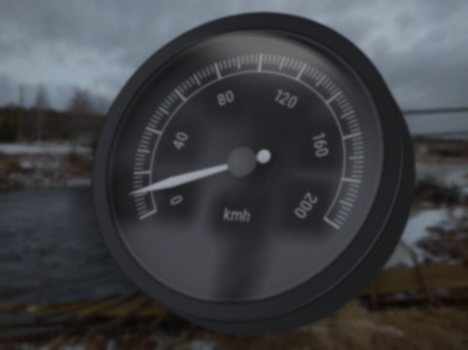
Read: 10km/h
